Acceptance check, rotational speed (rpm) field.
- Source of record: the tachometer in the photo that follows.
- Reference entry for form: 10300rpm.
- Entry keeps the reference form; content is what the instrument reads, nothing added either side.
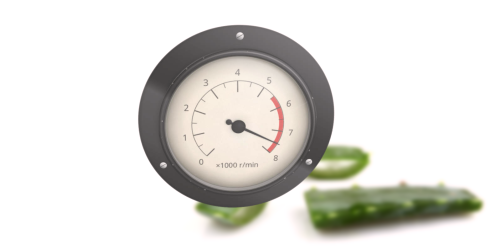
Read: 7500rpm
